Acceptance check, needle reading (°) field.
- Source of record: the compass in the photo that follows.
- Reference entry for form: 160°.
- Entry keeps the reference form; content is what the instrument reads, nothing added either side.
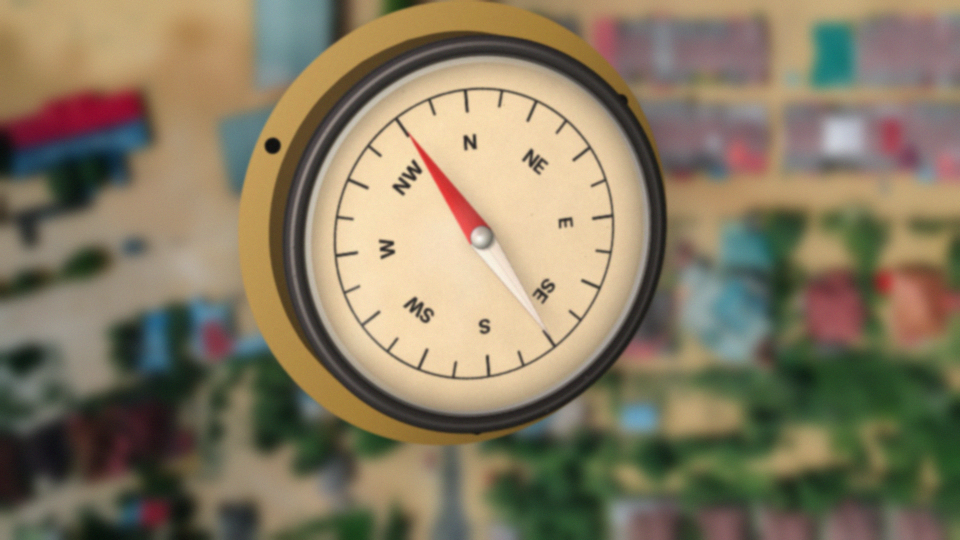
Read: 330°
